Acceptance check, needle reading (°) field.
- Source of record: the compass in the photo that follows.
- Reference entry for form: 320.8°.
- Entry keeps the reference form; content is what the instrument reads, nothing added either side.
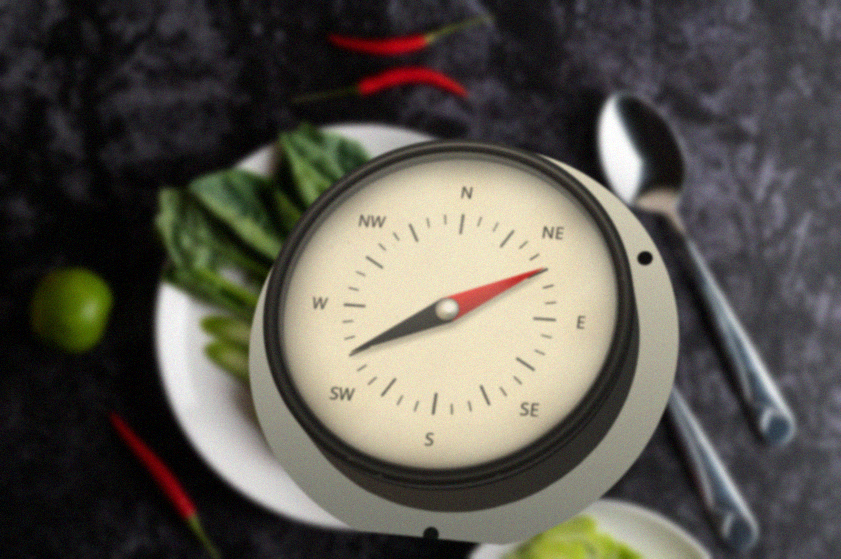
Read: 60°
